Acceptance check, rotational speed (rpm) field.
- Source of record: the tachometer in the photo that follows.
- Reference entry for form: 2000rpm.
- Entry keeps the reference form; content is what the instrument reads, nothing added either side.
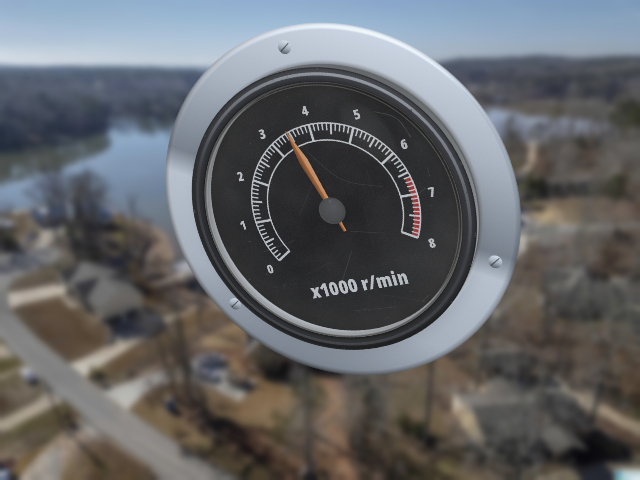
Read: 3500rpm
